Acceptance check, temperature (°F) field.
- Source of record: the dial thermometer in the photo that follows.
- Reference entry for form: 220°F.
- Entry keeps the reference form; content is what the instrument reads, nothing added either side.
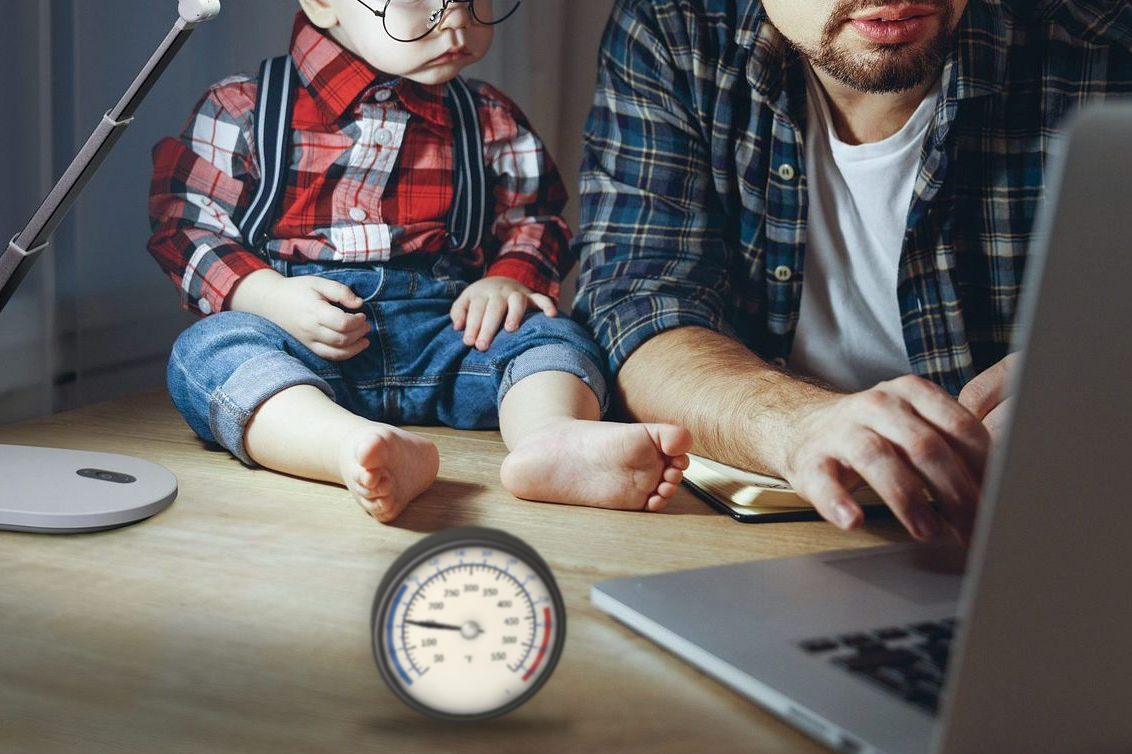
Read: 150°F
